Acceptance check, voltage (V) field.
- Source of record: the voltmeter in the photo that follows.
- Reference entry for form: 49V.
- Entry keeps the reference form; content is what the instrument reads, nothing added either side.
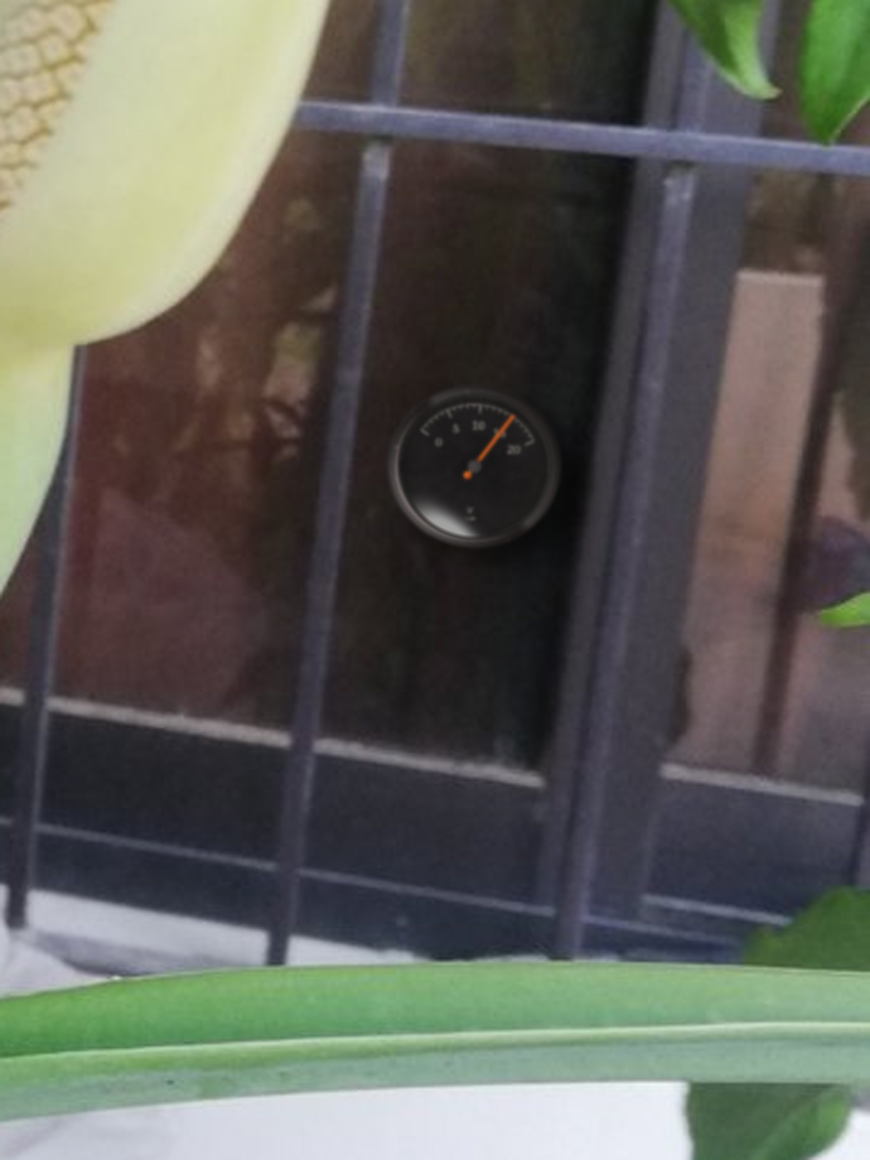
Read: 15V
